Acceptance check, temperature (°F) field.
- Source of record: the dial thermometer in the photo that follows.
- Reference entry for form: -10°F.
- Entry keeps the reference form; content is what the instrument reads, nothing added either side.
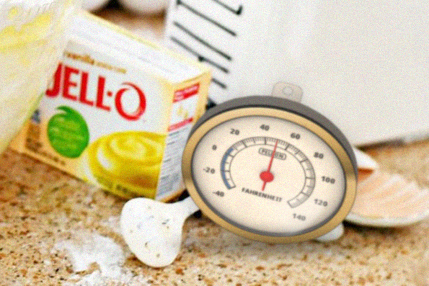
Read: 50°F
